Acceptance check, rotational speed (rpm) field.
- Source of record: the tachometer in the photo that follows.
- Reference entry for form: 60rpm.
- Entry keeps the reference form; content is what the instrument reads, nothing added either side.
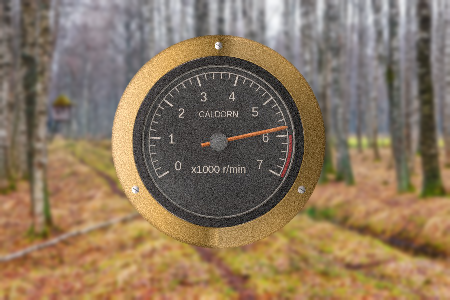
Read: 5800rpm
